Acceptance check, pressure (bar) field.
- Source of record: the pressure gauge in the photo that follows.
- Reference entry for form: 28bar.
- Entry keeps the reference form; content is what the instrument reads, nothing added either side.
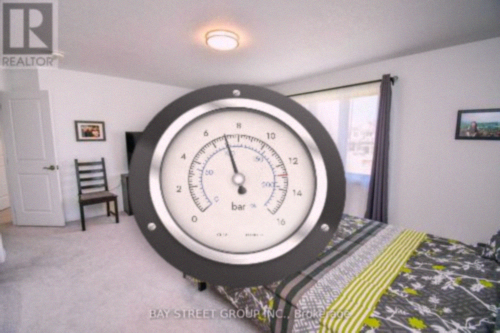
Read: 7bar
